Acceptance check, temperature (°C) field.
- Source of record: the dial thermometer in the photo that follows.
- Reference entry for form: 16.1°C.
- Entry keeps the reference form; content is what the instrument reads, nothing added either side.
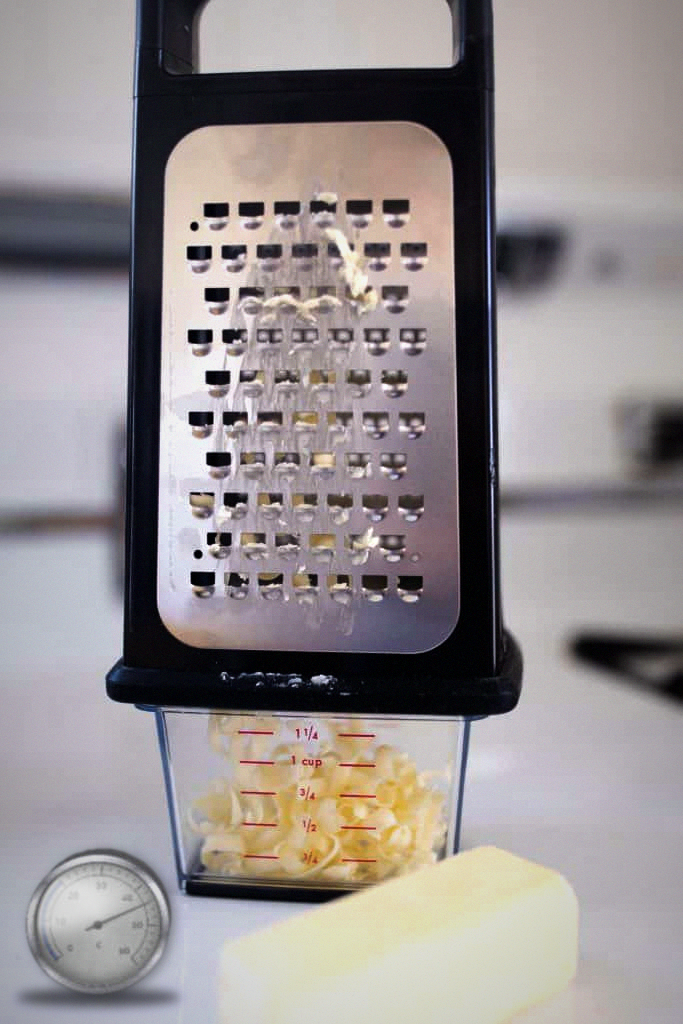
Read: 44°C
